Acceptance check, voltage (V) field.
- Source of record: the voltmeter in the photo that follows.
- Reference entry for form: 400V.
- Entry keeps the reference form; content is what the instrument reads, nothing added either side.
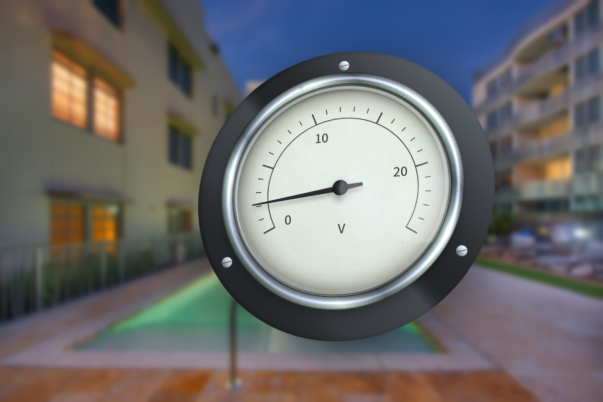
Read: 2V
